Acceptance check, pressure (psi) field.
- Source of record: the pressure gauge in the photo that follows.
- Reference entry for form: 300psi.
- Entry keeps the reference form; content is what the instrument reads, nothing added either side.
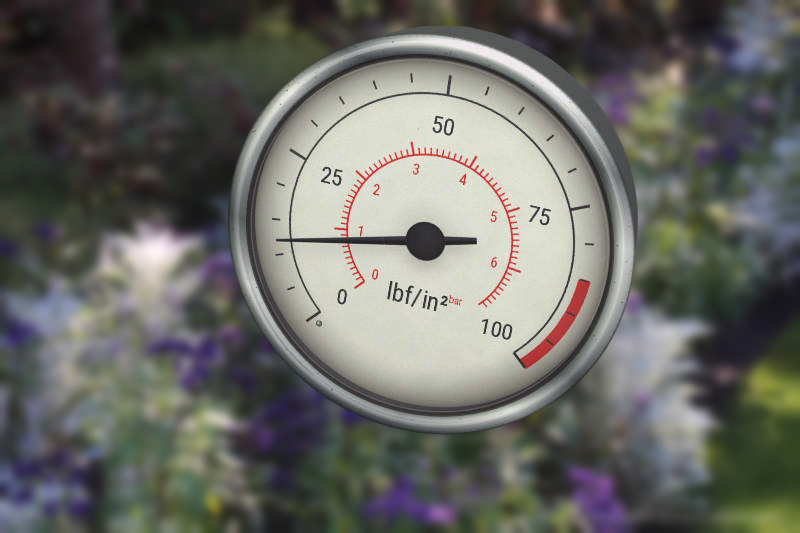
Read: 12.5psi
